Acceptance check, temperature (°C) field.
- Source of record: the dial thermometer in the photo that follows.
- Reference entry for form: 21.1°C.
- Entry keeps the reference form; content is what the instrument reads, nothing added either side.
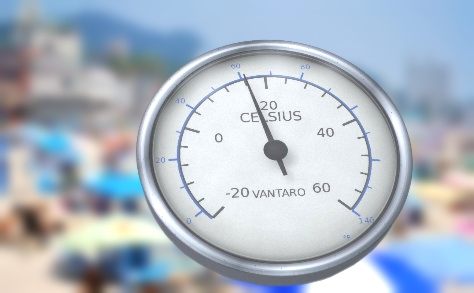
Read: 16°C
